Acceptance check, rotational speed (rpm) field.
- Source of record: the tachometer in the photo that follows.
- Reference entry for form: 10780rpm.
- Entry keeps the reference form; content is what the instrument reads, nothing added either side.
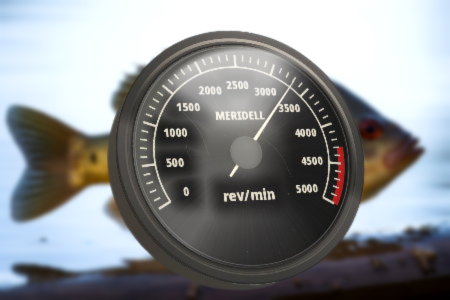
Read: 3300rpm
